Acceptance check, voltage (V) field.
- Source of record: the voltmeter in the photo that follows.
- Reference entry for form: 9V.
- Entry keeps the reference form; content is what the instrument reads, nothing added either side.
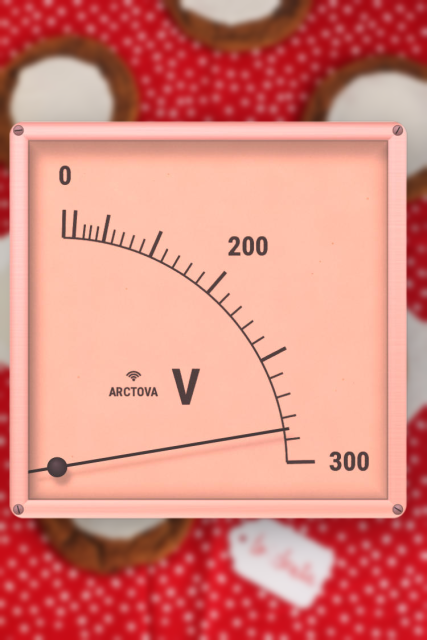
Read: 285V
